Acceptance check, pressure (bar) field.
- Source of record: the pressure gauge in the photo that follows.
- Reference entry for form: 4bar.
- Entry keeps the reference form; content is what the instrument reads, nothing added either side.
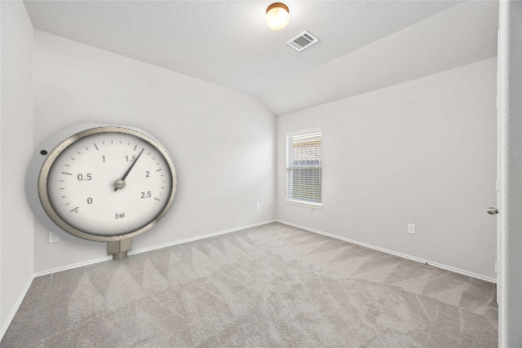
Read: 1.6bar
